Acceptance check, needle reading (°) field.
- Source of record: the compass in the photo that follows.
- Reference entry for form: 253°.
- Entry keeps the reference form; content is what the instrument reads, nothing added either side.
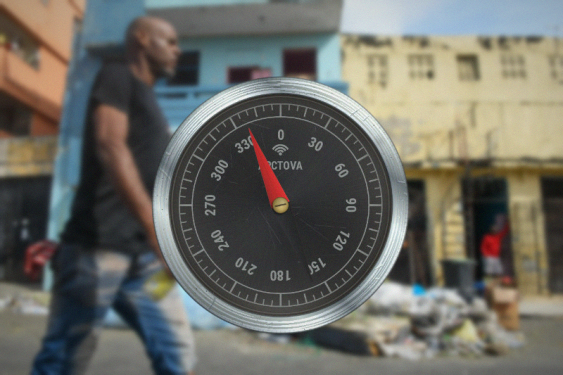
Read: 337.5°
